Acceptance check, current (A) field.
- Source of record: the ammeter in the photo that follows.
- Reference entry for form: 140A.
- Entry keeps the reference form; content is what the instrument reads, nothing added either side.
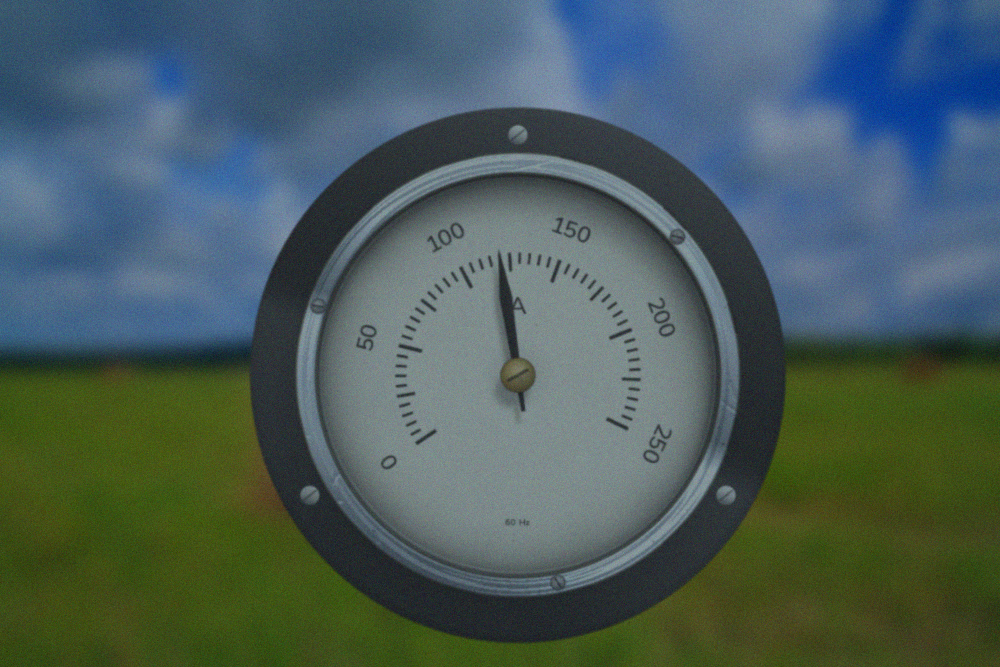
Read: 120A
